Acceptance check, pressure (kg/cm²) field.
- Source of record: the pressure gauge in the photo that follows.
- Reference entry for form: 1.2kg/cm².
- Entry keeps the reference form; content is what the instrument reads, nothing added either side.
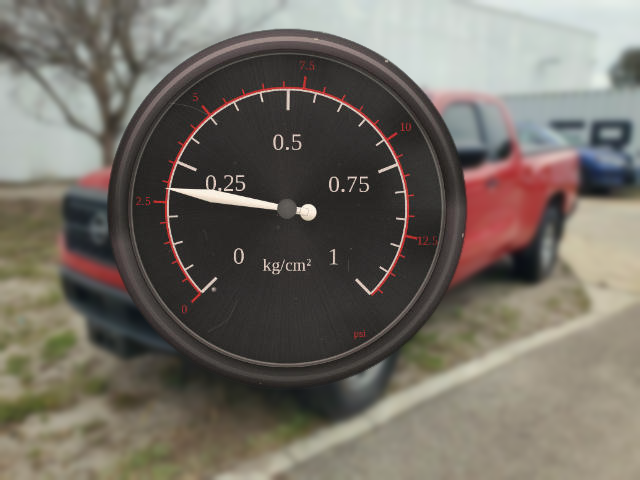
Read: 0.2kg/cm²
